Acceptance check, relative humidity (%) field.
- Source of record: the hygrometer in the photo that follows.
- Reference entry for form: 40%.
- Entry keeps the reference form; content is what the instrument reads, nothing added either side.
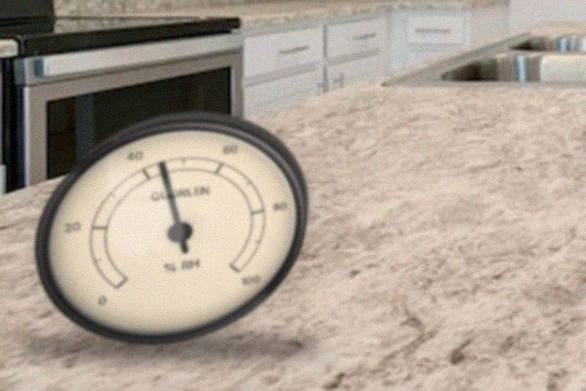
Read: 45%
